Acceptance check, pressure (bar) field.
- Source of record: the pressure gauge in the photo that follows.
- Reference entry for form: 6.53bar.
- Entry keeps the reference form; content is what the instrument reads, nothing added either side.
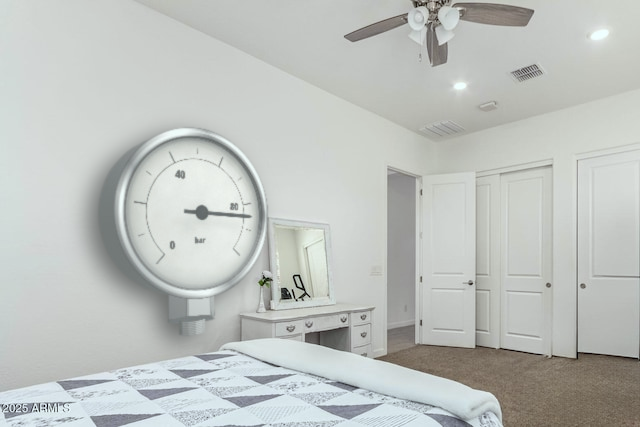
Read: 85bar
